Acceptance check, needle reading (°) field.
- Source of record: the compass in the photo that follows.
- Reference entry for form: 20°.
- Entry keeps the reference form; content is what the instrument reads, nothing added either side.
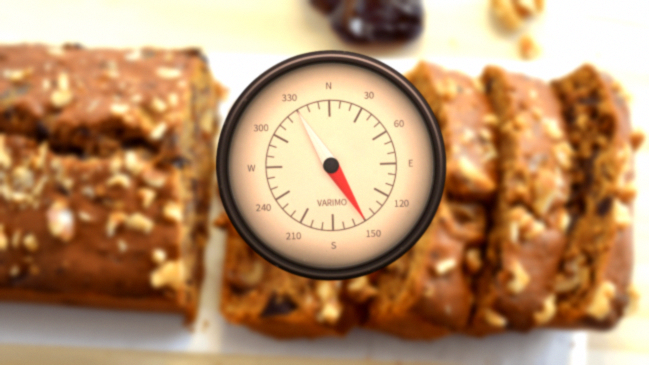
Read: 150°
